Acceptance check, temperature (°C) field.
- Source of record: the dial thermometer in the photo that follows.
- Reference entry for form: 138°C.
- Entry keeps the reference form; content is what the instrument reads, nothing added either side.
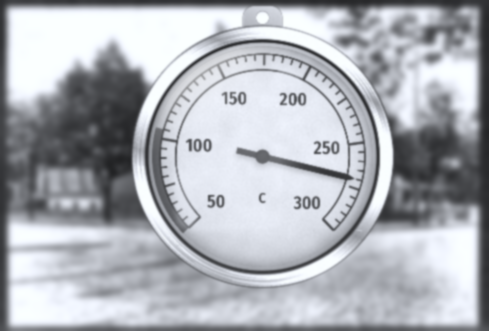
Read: 270°C
